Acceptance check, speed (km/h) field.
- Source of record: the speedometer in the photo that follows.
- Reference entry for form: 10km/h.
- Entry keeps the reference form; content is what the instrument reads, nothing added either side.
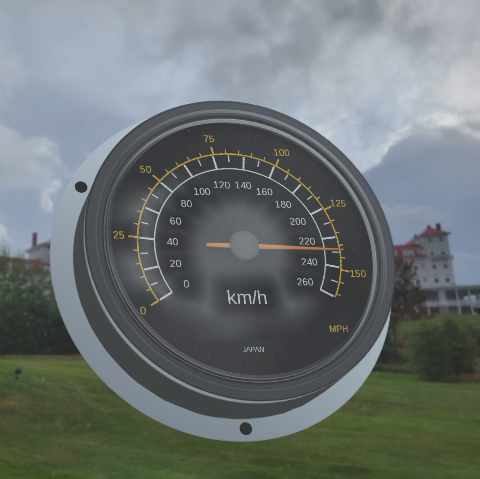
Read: 230km/h
